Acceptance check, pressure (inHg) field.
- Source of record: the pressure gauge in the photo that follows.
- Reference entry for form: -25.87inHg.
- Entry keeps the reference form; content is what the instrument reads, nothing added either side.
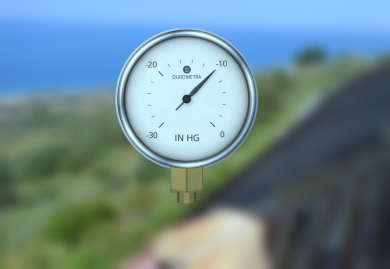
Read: -10inHg
